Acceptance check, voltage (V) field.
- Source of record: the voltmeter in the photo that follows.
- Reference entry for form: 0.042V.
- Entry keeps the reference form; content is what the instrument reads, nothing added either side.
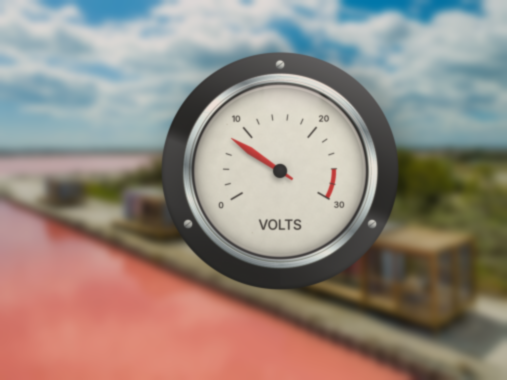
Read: 8V
